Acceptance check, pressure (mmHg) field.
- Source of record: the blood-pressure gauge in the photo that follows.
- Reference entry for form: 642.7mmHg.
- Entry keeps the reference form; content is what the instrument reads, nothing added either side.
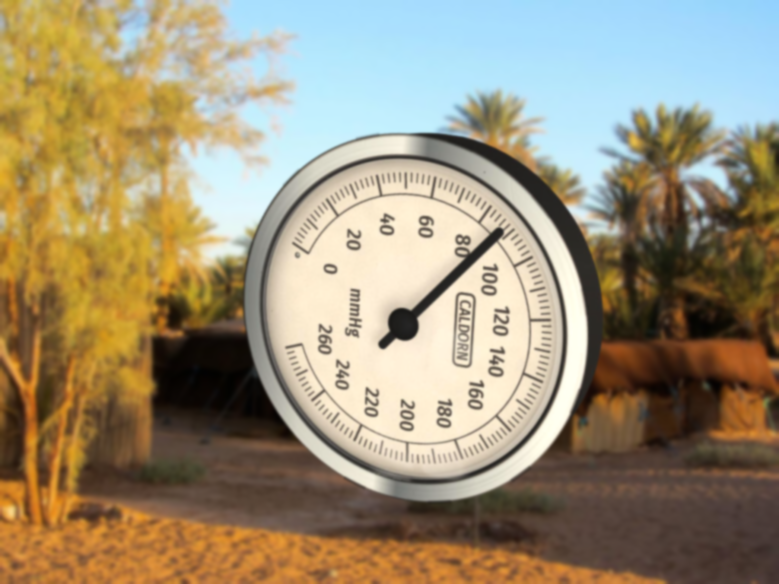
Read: 88mmHg
